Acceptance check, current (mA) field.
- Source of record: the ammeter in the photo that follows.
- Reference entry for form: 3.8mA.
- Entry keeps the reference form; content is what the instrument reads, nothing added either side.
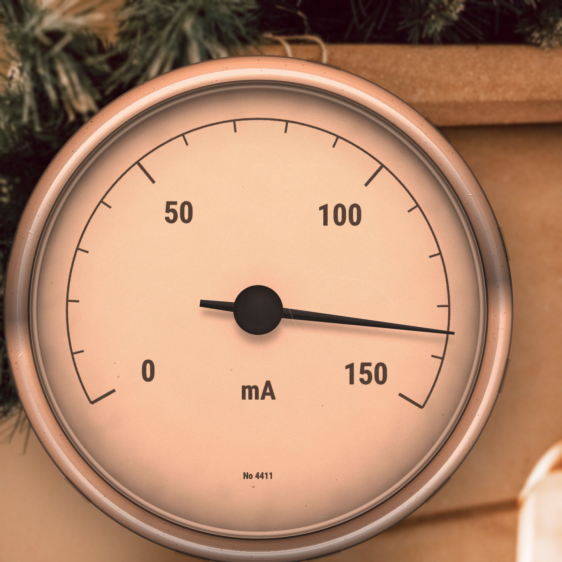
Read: 135mA
